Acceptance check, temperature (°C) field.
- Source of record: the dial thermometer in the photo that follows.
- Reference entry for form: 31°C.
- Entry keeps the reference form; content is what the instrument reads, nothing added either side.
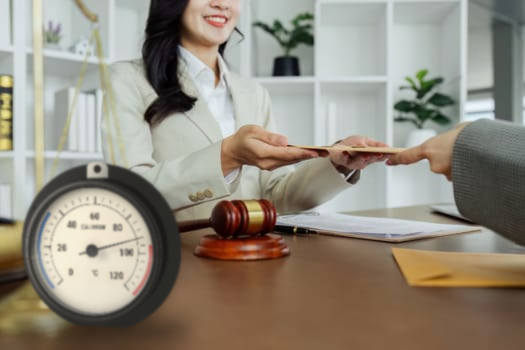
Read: 92°C
